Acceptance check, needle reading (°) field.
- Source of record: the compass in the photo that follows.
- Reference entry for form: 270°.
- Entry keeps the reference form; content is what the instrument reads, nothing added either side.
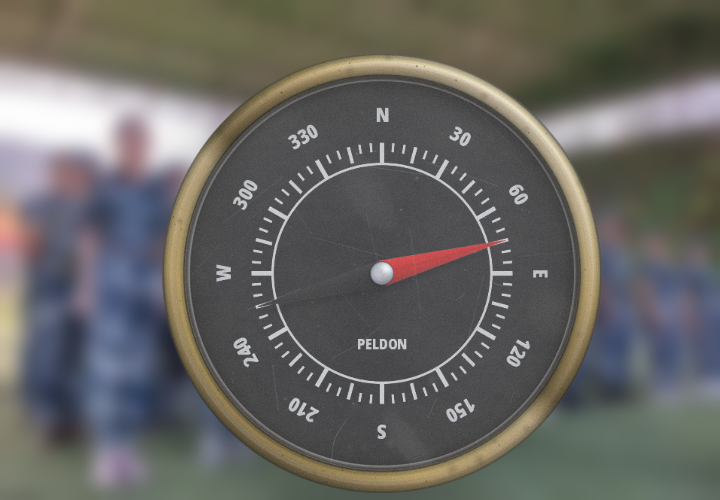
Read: 75°
